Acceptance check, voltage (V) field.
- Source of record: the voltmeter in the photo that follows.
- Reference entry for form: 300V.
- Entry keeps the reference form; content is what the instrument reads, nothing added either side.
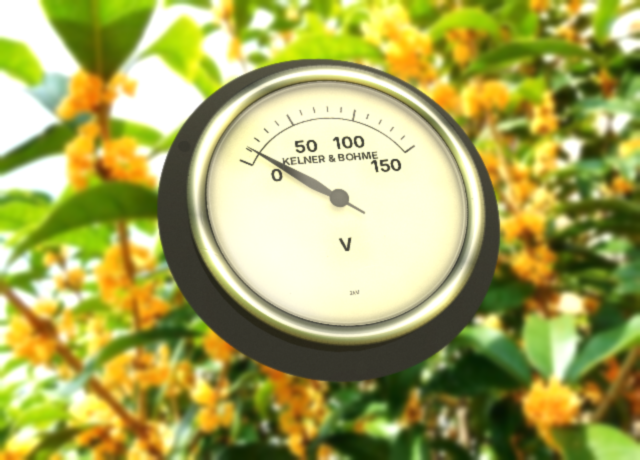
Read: 10V
